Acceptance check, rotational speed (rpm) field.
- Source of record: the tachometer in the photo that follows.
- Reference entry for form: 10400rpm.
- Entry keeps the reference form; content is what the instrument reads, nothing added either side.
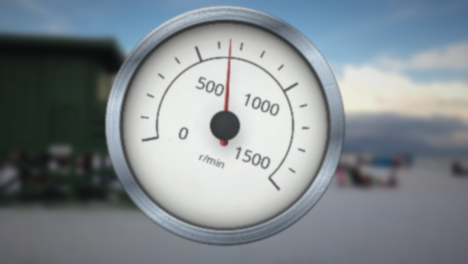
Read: 650rpm
